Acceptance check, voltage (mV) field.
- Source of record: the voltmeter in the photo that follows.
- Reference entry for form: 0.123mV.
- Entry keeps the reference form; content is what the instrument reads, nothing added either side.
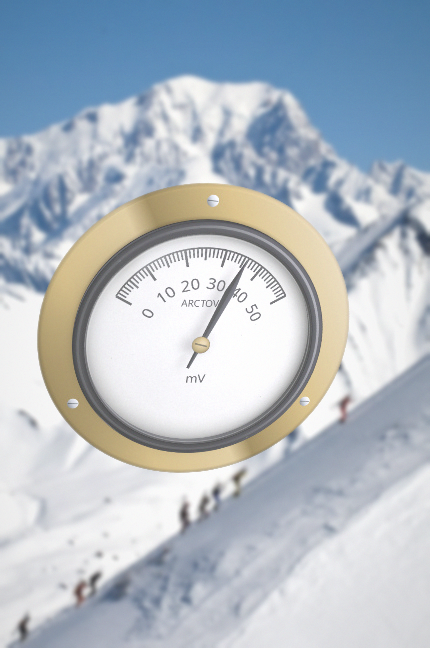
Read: 35mV
